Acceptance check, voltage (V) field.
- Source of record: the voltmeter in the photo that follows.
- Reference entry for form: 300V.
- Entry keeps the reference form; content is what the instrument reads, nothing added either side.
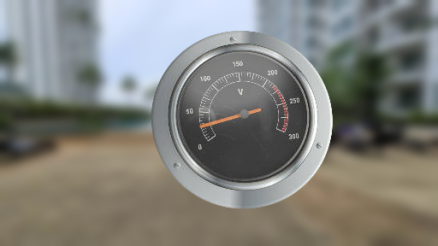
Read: 25V
